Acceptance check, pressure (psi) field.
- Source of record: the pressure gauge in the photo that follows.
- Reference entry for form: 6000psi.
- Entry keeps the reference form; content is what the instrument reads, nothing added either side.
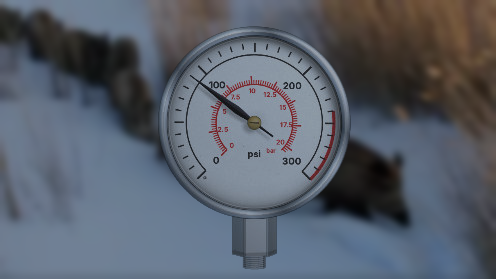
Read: 90psi
